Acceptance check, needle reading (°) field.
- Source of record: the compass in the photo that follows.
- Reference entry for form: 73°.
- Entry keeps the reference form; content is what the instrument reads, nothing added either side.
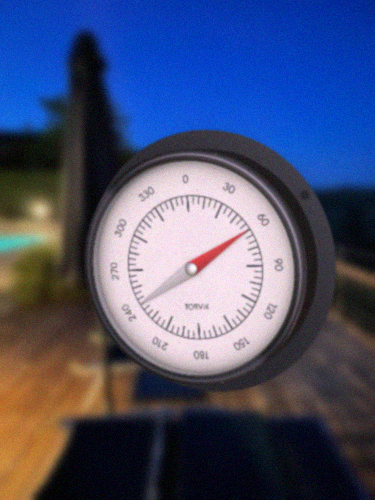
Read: 60°
